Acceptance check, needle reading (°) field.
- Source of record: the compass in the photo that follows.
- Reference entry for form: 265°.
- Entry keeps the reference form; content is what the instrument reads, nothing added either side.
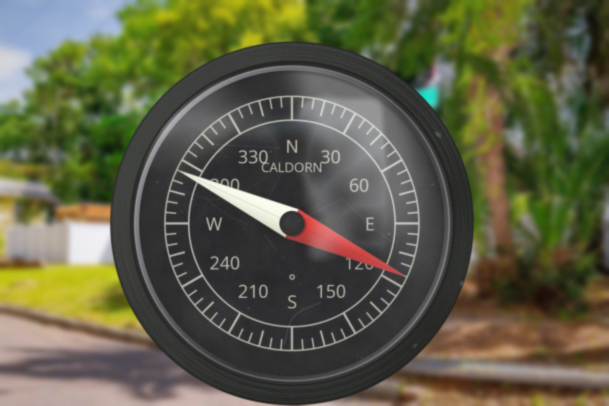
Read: 115°
